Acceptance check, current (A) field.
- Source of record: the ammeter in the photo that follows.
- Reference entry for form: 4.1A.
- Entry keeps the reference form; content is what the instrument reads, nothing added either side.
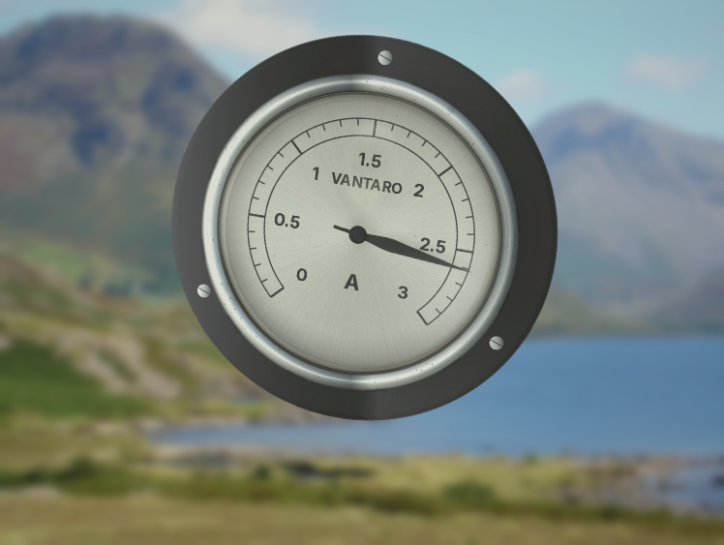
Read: 2.6A
